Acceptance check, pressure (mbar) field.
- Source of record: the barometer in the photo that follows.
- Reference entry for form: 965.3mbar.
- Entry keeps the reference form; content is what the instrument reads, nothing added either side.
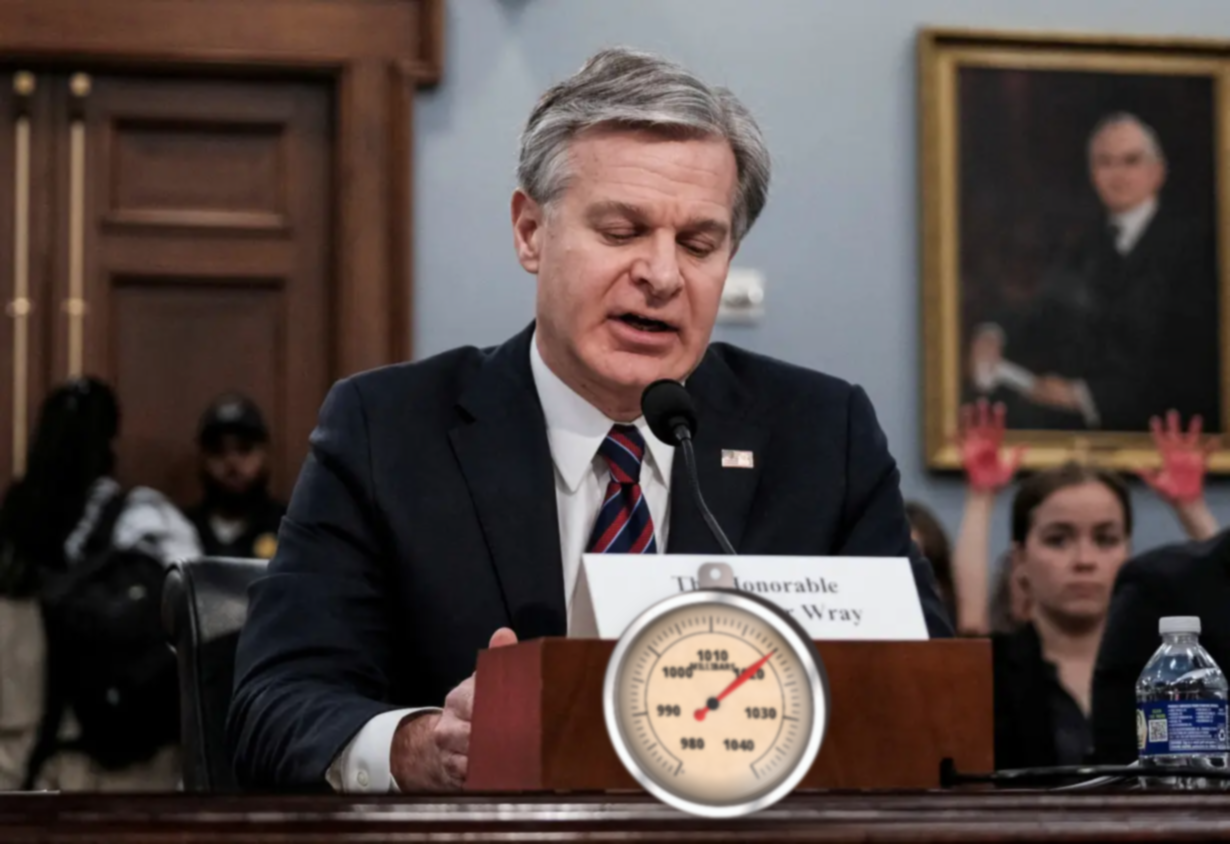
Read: 1020mbar
